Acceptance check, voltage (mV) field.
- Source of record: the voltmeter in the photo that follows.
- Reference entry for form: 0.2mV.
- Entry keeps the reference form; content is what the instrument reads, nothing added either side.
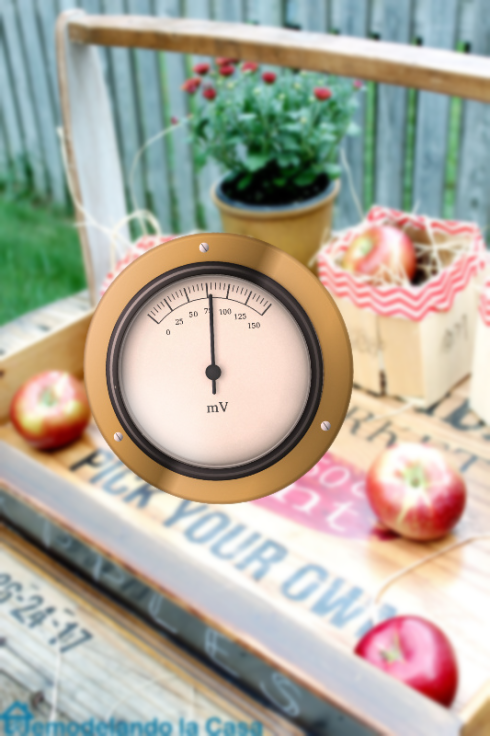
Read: 80mV
